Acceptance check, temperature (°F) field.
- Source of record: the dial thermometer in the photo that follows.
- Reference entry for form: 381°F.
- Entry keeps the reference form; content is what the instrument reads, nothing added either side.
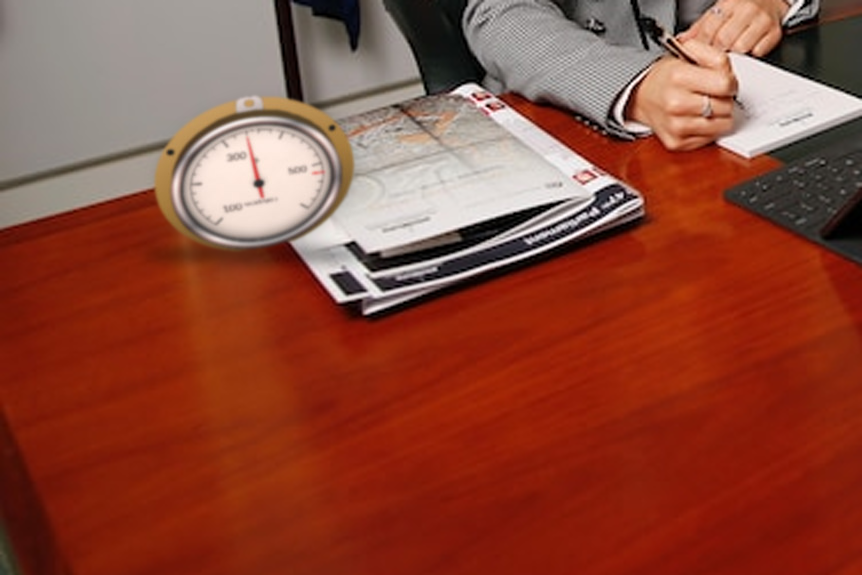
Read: 340°F
